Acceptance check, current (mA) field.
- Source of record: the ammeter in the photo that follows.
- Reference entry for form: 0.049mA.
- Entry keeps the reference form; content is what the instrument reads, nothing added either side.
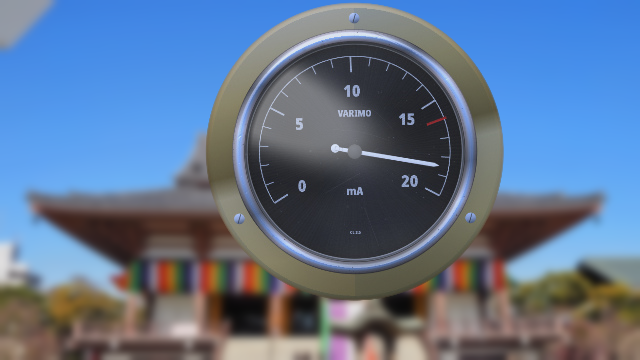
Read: 18.5mA
